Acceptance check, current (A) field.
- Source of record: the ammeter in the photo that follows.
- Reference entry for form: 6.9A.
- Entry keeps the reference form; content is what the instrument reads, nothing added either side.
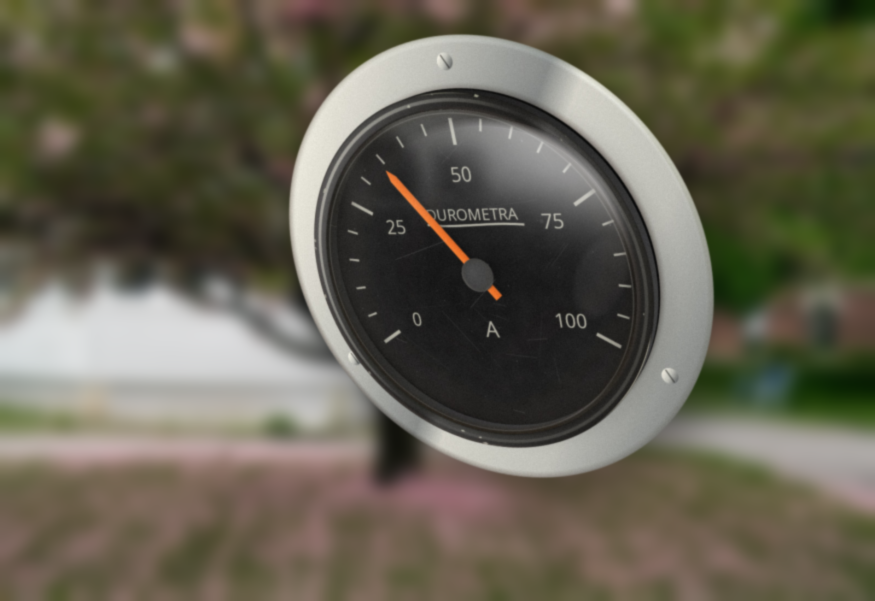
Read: 35A
